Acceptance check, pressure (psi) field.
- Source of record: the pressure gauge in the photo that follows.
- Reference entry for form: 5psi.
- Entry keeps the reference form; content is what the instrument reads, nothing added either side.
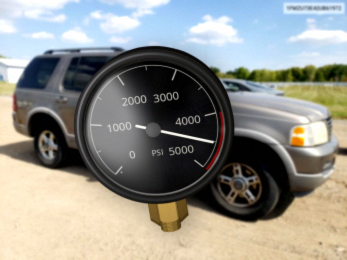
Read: 4500psi
